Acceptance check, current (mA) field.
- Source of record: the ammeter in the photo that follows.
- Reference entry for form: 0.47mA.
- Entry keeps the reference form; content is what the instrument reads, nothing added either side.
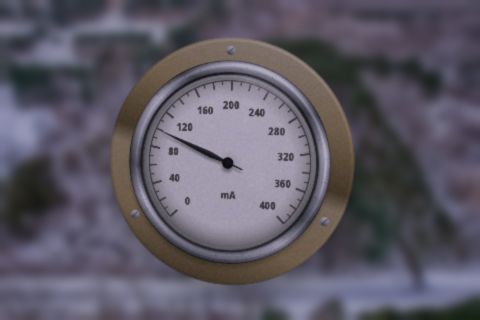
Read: 100mA
